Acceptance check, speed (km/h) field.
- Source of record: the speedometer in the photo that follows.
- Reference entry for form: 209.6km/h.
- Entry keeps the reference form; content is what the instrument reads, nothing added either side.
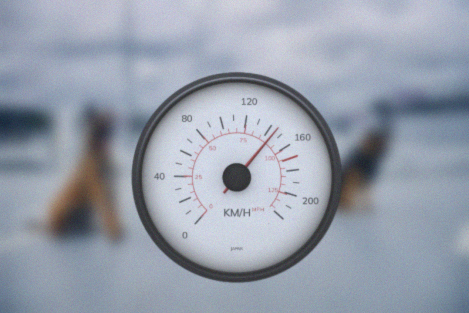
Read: 145km/h
